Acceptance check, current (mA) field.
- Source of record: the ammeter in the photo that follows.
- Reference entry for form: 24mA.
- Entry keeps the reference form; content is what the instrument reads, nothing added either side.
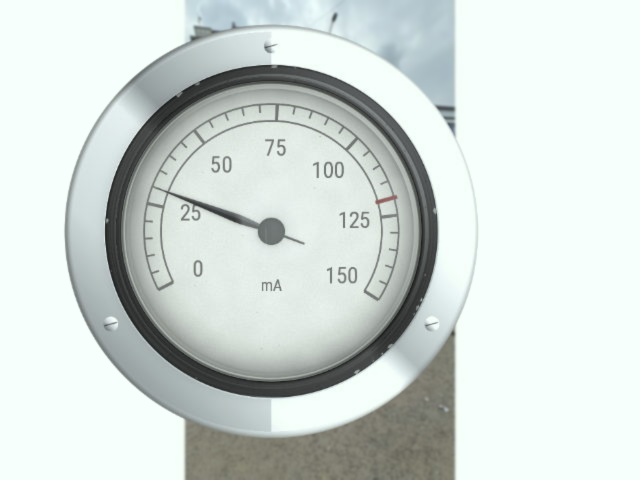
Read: 30mA
